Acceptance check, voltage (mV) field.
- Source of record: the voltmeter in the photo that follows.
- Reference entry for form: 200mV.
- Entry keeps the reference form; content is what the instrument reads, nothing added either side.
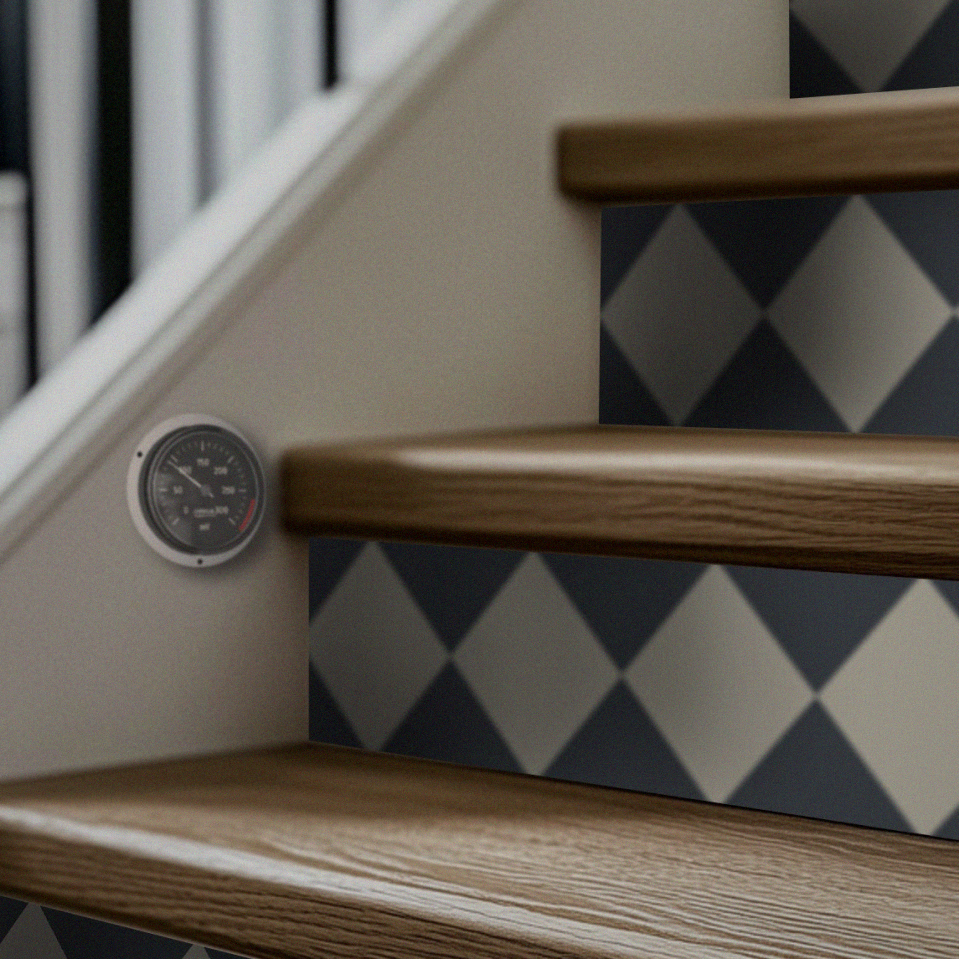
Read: 90mV
